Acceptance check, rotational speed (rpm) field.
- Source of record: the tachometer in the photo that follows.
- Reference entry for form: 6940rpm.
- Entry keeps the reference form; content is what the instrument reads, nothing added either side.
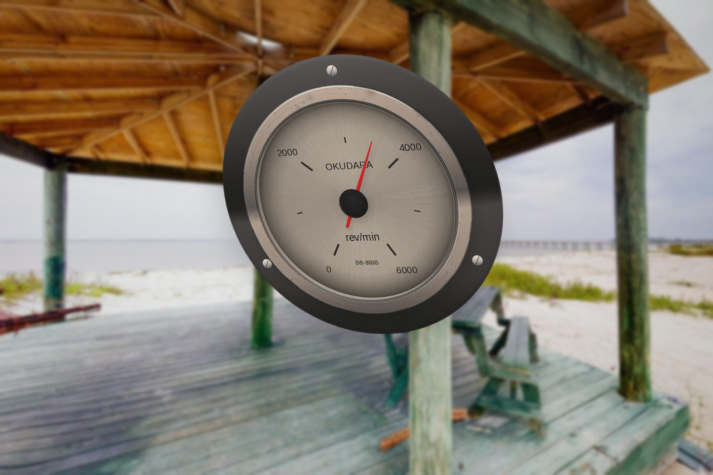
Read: 3500rpm
